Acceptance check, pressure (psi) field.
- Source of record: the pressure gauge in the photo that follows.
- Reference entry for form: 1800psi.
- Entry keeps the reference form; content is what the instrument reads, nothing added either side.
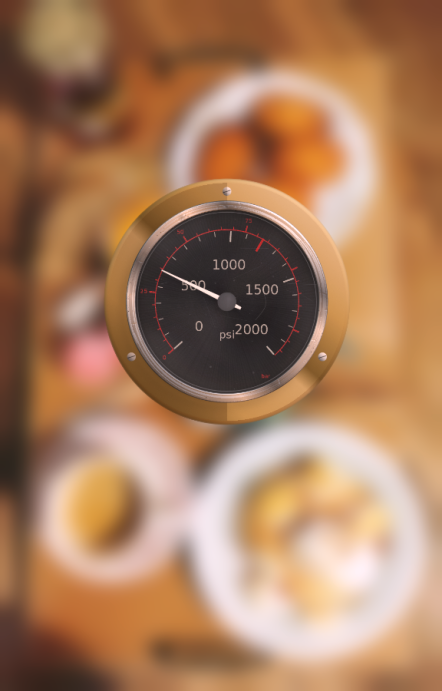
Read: 500psi
